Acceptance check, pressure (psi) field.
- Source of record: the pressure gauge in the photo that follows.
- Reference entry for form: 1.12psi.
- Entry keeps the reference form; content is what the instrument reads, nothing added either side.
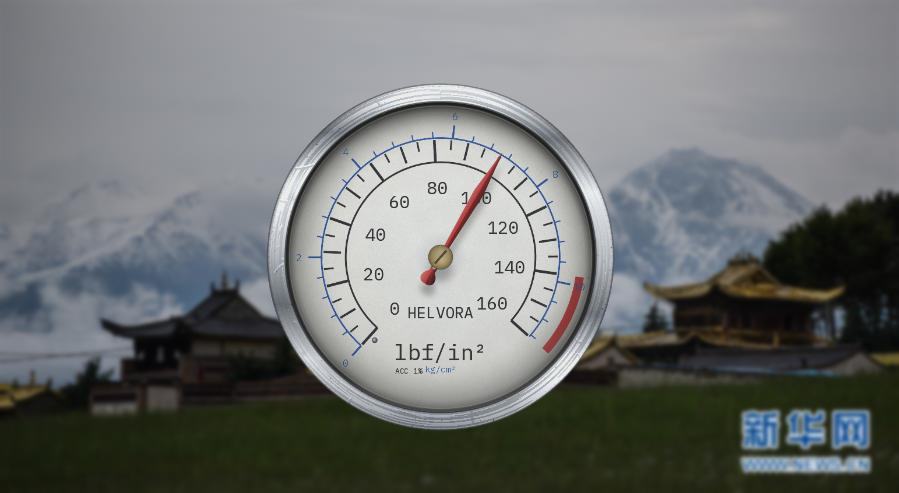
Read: 100psi
